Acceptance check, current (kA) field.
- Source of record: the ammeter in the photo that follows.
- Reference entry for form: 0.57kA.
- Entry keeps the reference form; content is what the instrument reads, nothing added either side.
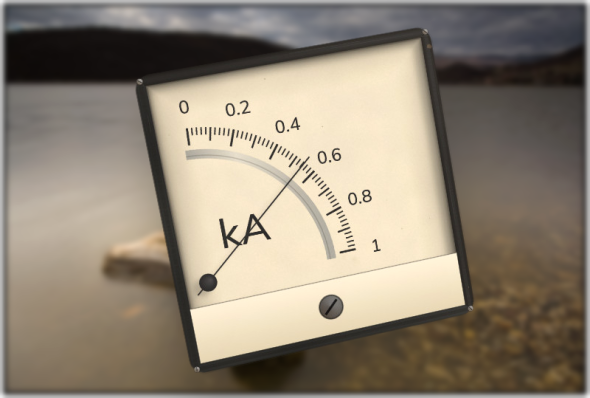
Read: 0.54kA
